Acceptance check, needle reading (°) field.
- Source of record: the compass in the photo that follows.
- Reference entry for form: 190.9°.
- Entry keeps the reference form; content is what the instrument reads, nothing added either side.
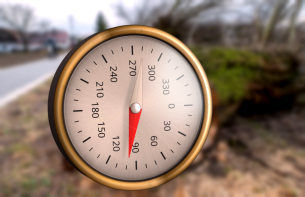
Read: 100°
